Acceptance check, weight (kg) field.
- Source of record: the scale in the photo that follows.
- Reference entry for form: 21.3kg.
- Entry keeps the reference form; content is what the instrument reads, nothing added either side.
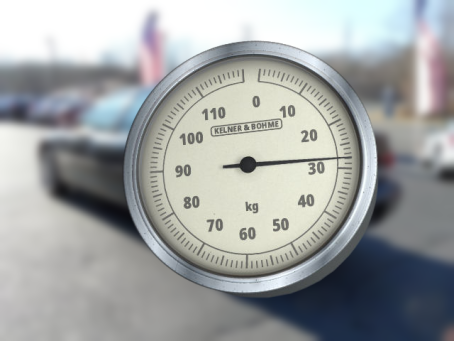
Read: 28kg
